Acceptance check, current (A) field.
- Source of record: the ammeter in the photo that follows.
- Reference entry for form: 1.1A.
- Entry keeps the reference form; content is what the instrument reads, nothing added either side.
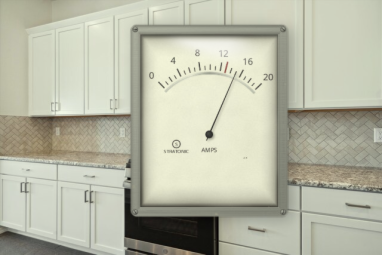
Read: 15A
